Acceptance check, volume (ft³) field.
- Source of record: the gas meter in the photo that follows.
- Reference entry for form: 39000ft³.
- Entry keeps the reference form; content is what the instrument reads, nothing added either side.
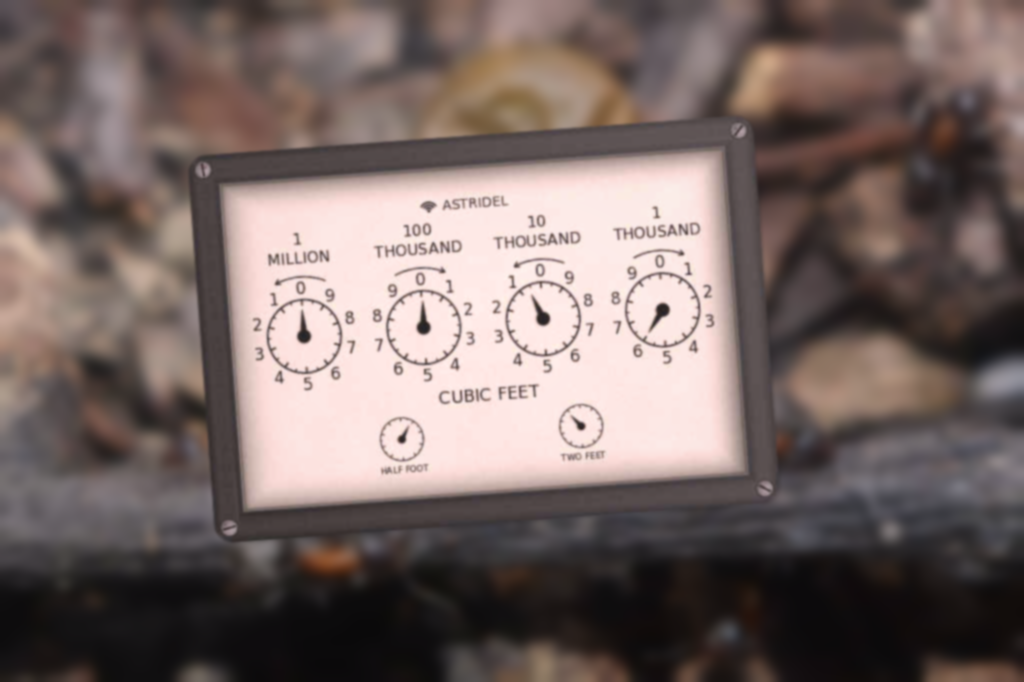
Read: 600ft³
